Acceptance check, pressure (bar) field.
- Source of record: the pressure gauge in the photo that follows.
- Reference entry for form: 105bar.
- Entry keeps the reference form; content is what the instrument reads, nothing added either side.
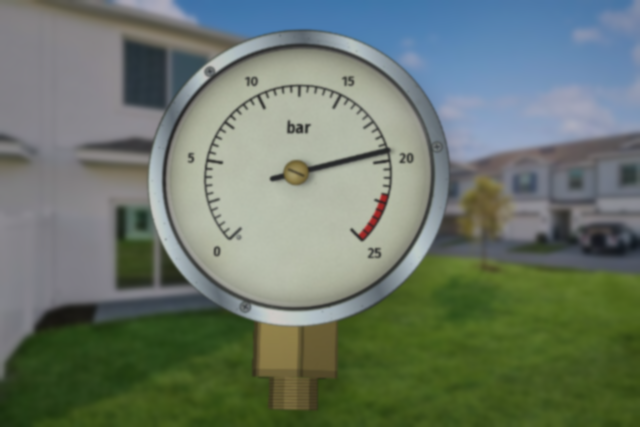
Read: 19.5bar
